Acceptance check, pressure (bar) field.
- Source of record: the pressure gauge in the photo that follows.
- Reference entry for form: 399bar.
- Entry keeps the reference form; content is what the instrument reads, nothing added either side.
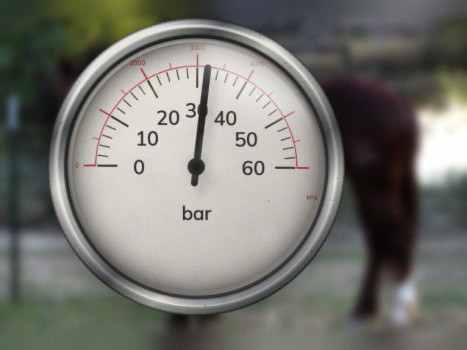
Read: 32bar
